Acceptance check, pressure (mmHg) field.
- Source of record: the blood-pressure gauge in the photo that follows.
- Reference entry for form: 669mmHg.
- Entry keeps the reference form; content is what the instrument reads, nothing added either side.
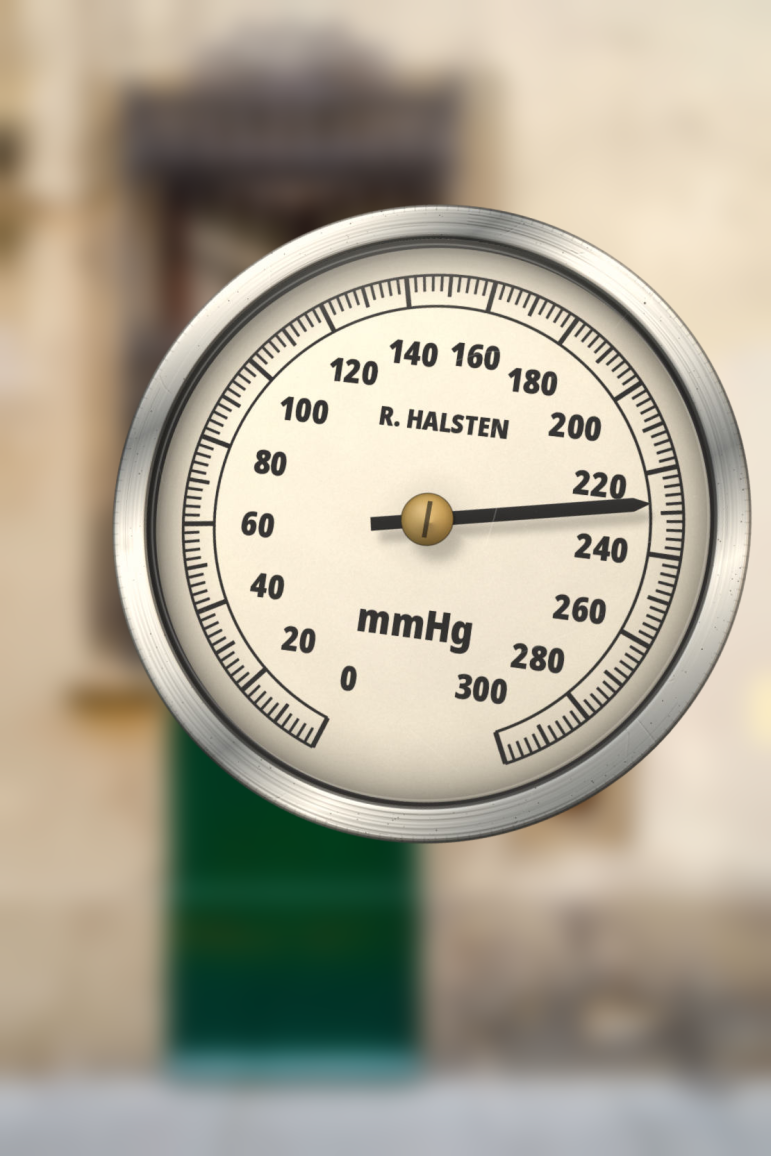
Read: 228mmHg
